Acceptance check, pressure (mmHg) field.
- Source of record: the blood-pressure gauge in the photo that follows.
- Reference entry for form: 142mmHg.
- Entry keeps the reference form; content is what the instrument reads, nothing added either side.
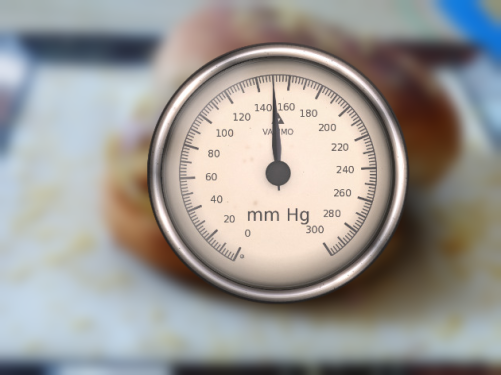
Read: 150mmHg
